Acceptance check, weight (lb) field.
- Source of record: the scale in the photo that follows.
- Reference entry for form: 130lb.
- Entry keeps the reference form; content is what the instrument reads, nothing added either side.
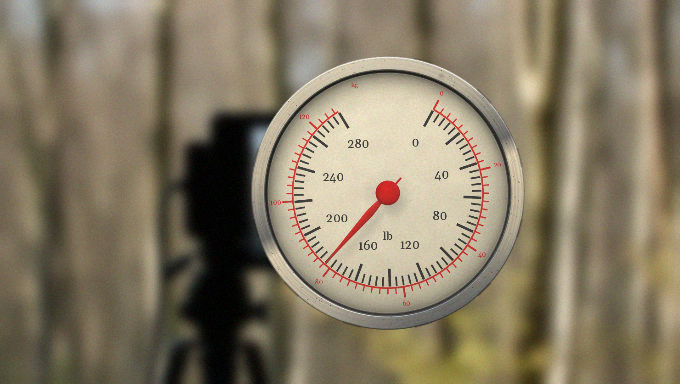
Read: 180lb
